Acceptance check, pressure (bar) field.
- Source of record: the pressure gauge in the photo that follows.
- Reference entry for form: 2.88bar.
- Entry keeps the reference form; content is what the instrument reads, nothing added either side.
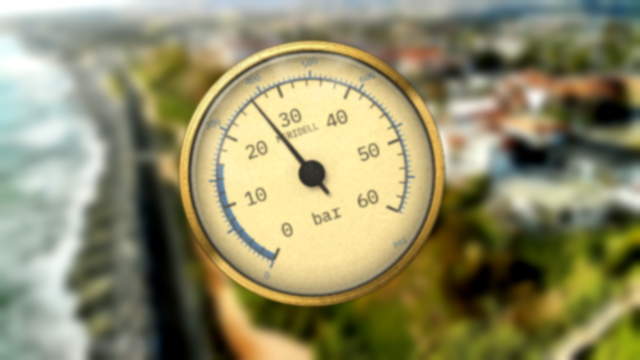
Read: 26bar
